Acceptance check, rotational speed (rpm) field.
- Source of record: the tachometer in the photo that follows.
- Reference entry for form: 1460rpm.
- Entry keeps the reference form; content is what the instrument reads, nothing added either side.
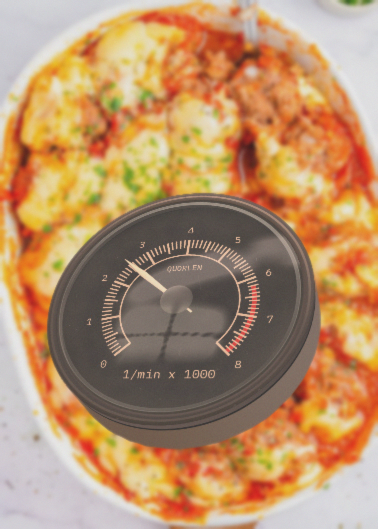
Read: 2500rpm
